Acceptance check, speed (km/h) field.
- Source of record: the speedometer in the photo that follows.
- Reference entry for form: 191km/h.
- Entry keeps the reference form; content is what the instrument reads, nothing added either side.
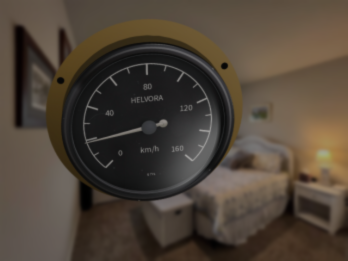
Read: 20km/h
